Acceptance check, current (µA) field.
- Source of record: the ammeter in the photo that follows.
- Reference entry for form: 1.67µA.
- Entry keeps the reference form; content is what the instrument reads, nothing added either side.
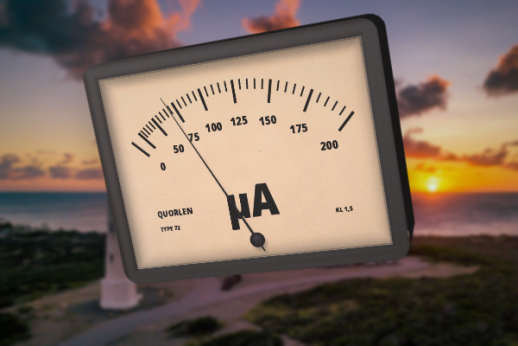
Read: 70µA
